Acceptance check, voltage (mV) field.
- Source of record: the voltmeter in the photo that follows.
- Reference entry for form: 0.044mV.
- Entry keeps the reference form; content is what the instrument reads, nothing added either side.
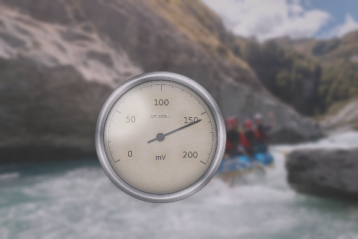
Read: 155mV
